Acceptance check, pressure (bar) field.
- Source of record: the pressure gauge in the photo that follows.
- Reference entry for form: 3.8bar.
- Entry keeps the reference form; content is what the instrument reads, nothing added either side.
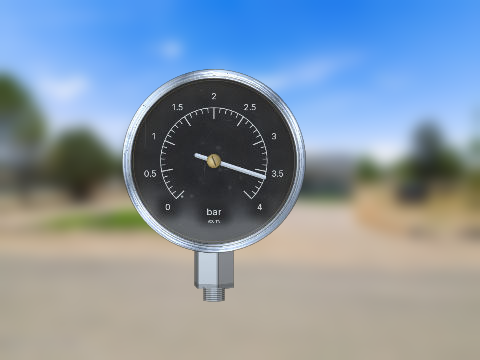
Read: 3.6bar
